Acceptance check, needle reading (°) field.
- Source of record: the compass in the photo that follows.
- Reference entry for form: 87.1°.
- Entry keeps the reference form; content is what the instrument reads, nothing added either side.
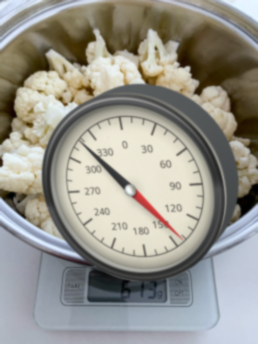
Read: 140°
